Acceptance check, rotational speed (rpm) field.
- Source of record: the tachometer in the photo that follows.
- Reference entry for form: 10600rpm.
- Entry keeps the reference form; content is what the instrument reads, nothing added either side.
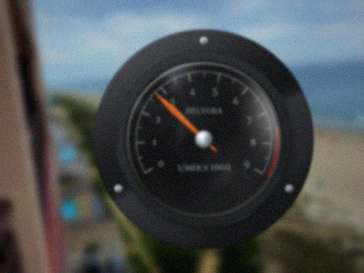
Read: 2750rpm
